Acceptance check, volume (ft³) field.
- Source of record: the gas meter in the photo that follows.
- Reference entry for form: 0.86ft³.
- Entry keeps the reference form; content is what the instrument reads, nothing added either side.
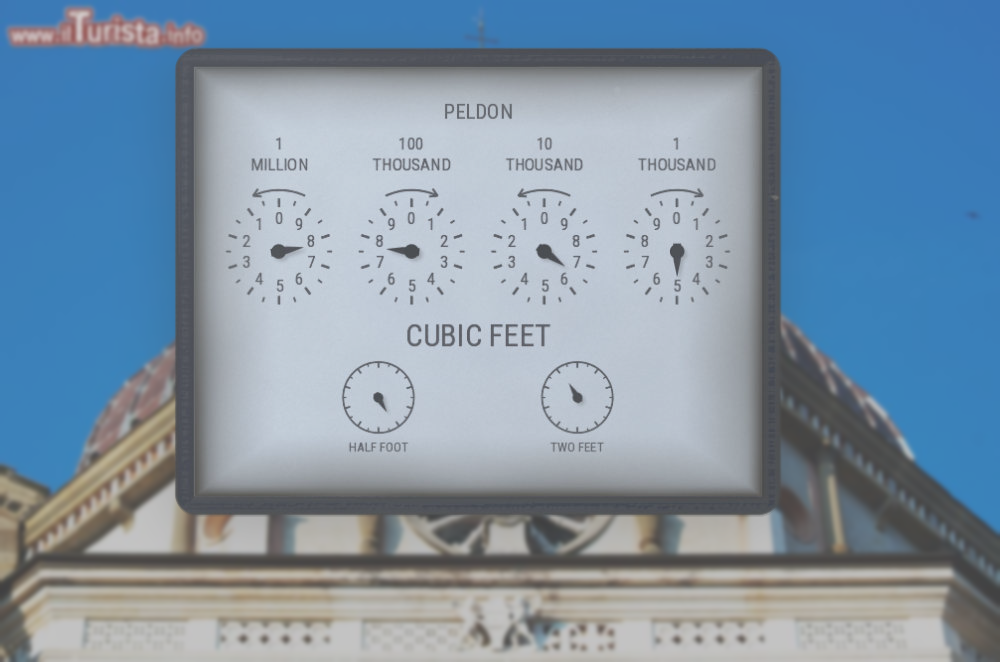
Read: 776500ft³
